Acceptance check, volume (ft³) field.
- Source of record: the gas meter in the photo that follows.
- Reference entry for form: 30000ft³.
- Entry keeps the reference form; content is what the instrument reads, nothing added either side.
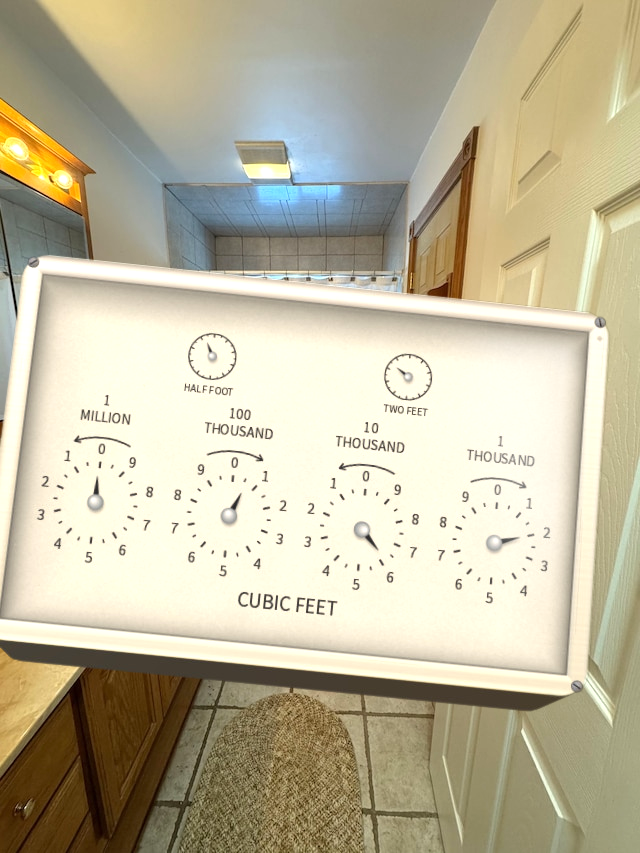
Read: 6200ft³
